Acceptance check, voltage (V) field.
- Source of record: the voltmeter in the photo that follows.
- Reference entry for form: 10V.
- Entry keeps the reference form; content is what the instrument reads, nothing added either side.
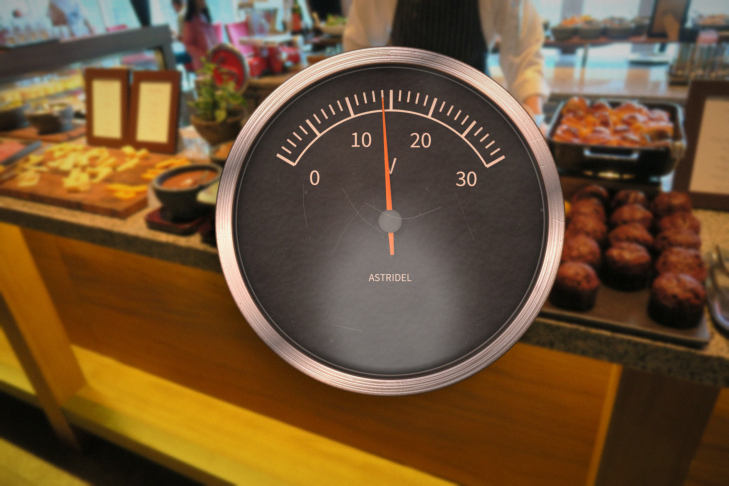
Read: 14V
